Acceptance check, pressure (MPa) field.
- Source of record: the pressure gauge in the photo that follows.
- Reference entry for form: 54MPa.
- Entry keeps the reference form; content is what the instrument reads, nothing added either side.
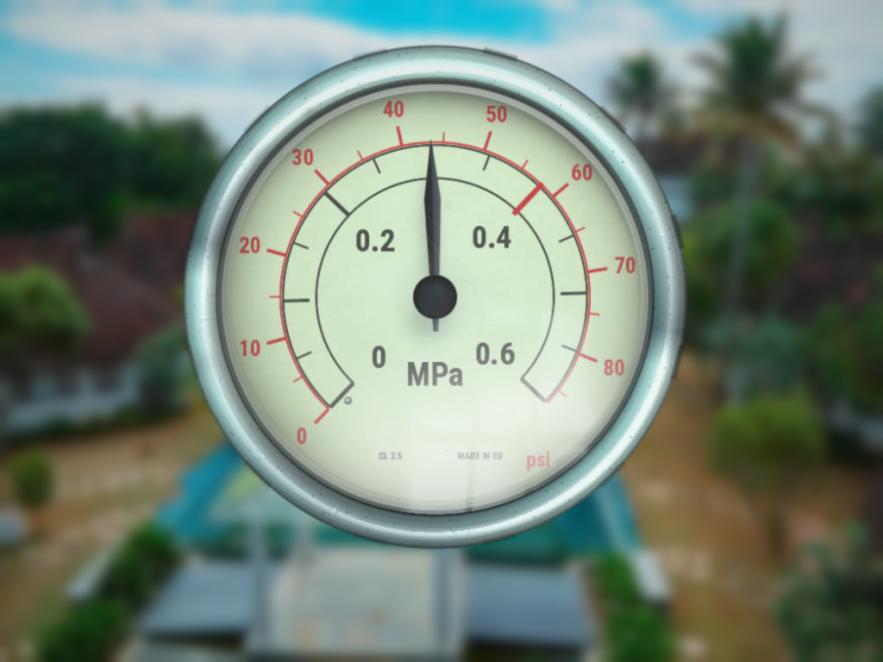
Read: 0.3MPa
